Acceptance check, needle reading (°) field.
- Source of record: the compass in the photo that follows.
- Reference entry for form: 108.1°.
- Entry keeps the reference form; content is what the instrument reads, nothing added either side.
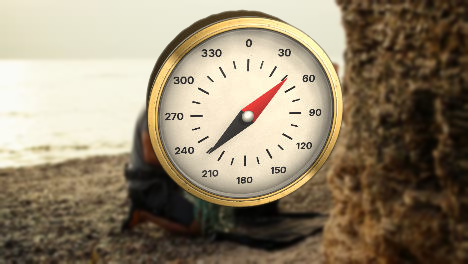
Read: 45°
